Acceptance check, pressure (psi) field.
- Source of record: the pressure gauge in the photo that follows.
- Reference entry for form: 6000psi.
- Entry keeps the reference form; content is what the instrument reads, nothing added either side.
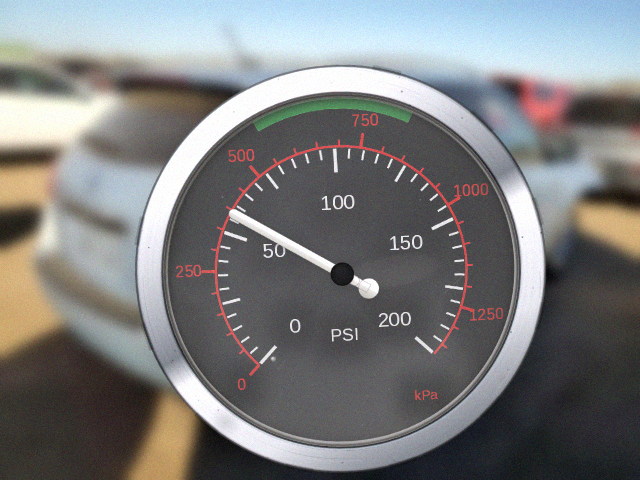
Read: 57.5psi
